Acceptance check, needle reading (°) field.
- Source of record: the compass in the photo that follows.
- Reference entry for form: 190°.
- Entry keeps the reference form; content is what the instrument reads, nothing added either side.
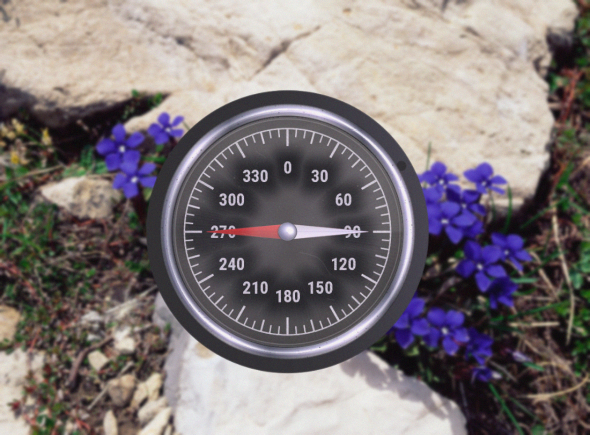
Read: 270°
